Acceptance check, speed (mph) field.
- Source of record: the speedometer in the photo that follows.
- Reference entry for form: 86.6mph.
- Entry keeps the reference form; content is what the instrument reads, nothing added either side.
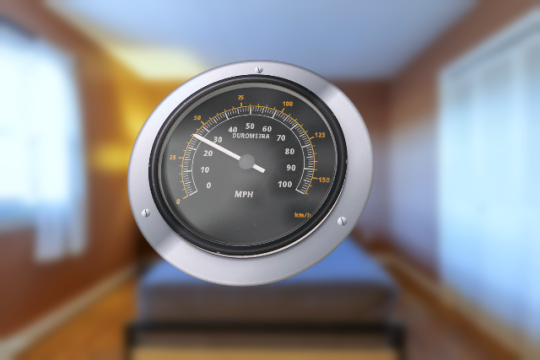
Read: 25mph
